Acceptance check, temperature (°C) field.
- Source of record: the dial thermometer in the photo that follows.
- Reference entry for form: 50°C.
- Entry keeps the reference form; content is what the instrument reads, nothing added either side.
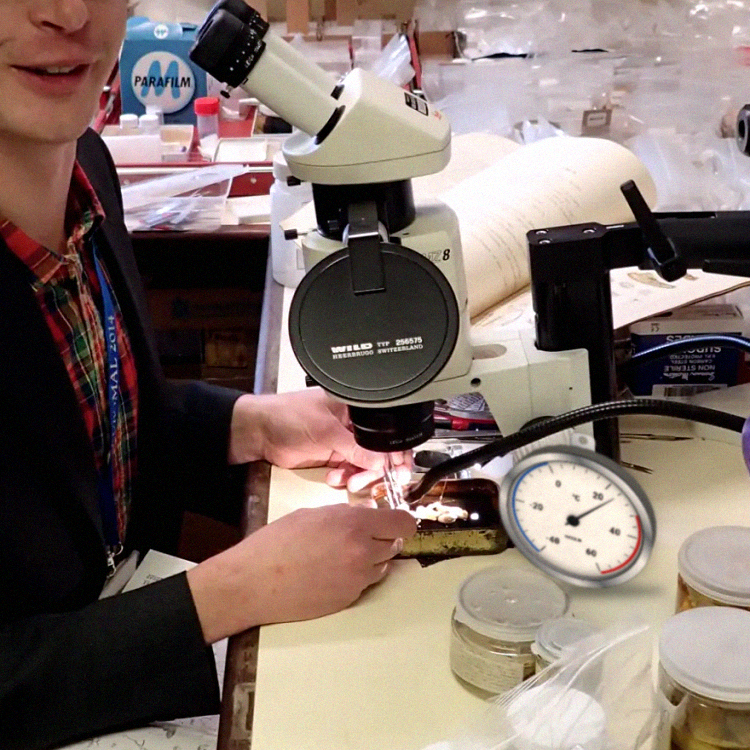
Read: 24°C
